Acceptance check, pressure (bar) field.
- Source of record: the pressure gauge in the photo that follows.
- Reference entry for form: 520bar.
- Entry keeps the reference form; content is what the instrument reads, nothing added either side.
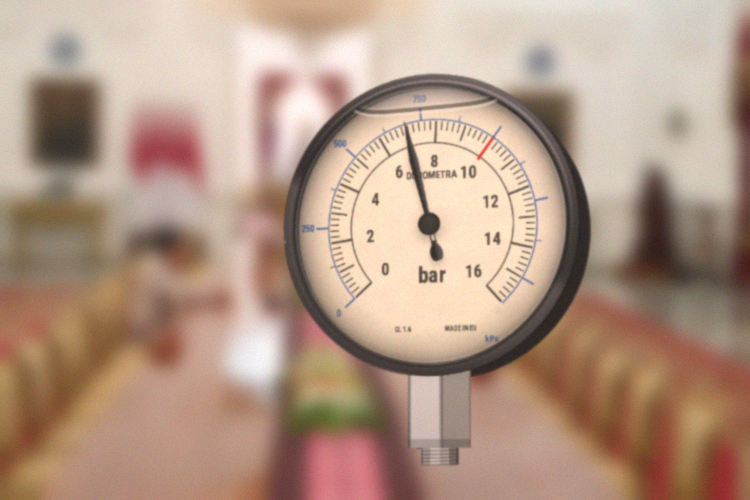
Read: 7bar
